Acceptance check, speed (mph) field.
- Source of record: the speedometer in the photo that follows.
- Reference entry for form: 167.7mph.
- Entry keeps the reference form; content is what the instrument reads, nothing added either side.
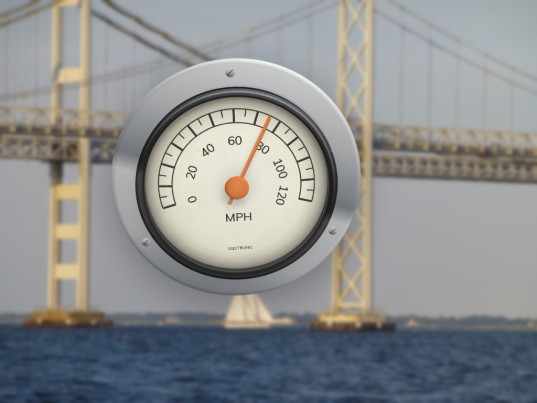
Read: 75mph
